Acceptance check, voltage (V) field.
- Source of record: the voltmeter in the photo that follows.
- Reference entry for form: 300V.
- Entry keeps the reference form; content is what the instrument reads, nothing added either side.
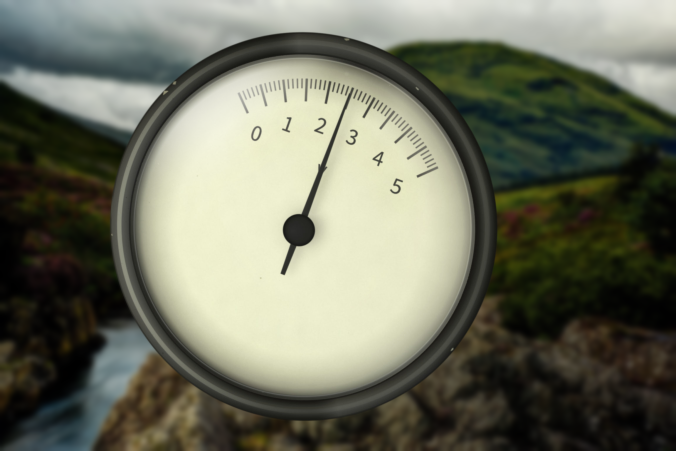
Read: 2.5V
